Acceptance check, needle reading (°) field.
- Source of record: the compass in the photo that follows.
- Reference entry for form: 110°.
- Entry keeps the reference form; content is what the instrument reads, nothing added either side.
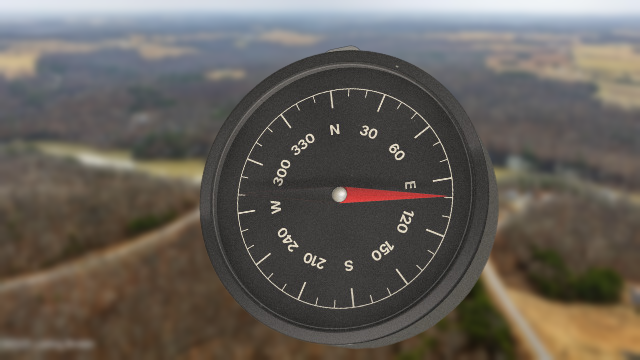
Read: 100°
